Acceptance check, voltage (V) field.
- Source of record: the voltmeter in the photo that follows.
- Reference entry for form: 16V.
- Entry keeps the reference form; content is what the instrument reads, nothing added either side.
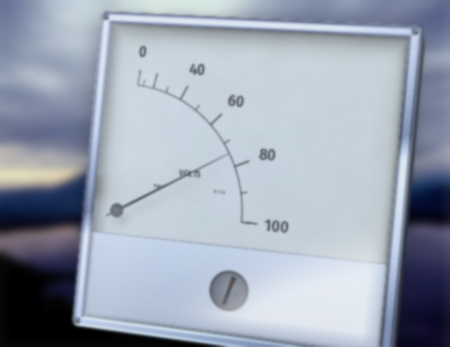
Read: 75V
